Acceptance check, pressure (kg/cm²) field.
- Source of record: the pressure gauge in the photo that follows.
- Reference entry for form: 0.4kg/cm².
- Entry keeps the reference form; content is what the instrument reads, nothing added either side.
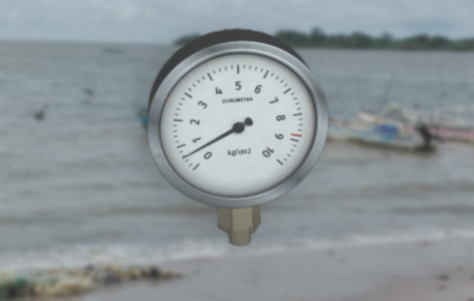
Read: 0.6kg/cm²
